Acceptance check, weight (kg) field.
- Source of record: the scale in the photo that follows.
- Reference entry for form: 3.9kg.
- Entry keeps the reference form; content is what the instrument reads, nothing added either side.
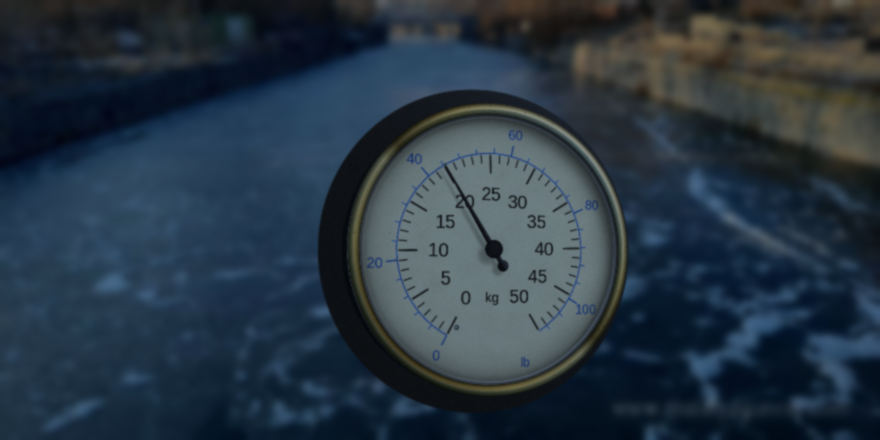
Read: 20kg
